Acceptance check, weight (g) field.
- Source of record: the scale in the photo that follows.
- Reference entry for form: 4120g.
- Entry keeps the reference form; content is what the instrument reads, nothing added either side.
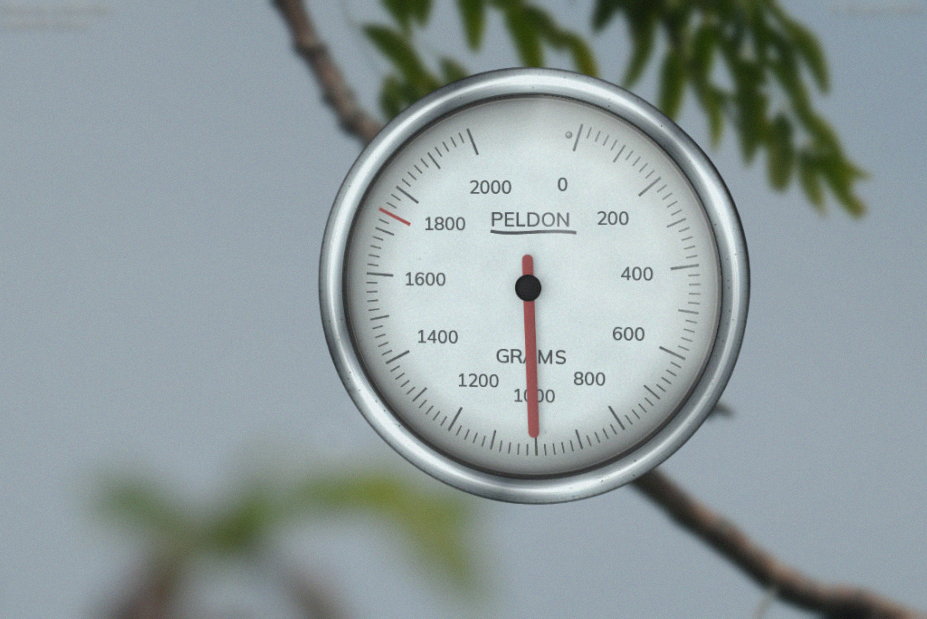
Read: 1000g
